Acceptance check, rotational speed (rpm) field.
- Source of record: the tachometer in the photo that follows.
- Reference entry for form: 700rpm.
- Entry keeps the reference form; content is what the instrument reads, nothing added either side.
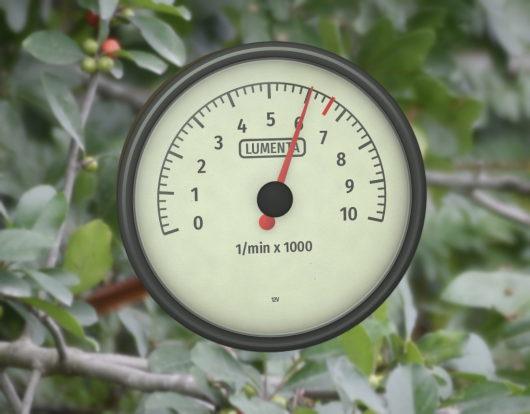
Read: 6000rpm
